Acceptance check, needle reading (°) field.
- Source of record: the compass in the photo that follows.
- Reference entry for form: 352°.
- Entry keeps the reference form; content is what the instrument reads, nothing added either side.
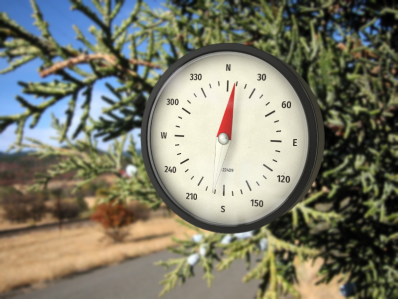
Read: 10°
